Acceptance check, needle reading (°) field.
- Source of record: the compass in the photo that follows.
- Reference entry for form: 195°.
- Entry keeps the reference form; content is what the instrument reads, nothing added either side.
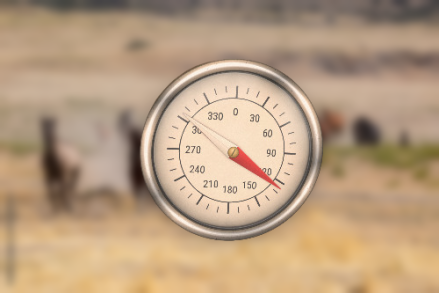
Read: 125°
